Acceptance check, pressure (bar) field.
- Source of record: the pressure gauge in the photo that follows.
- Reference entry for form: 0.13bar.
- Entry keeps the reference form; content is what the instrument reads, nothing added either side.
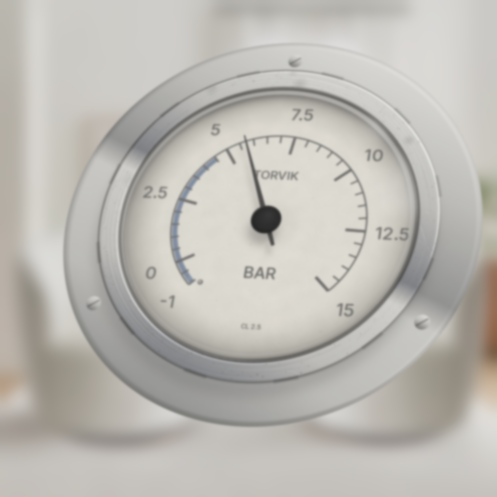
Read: 5.75bar
